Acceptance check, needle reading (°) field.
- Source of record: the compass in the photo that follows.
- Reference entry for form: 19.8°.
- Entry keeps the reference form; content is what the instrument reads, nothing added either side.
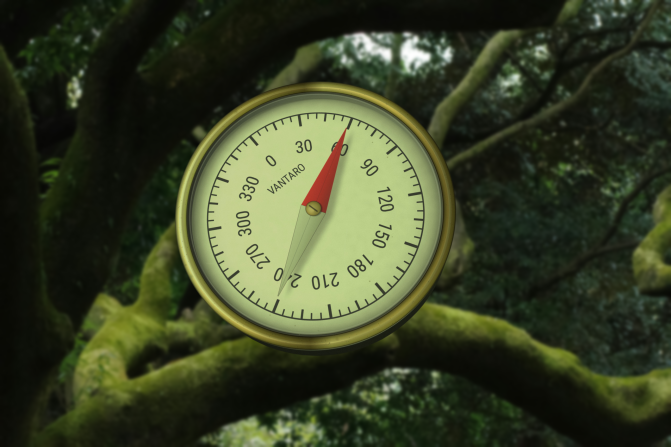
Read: 60°
